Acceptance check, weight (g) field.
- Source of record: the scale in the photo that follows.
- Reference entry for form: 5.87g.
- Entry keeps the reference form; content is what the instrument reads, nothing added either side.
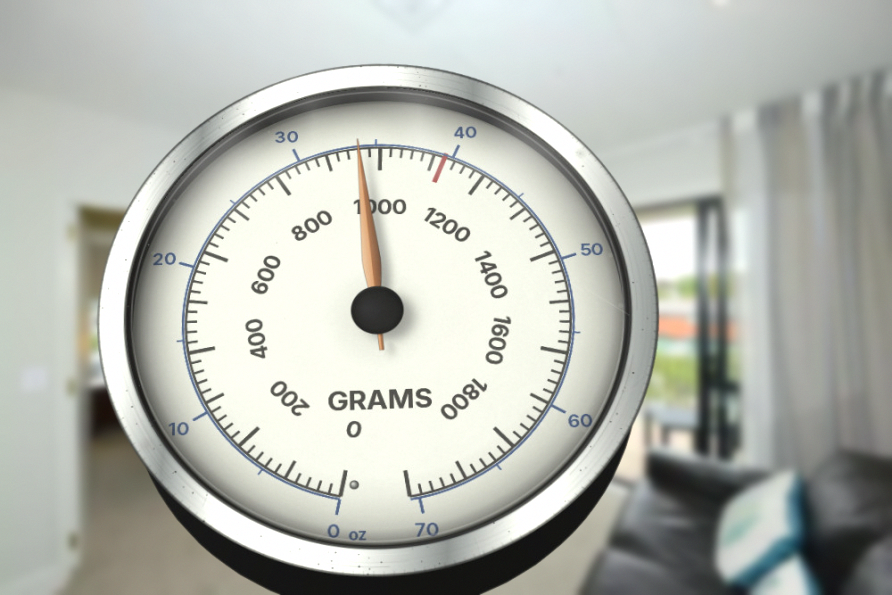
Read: 960g
